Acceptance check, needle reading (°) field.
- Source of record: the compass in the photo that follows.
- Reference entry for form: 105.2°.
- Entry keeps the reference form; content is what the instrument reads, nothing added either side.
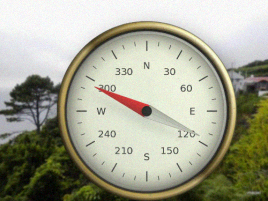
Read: 295°
